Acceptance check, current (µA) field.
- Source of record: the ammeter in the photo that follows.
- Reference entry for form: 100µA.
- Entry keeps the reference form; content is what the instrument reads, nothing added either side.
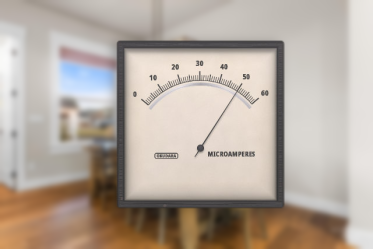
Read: 50µA
